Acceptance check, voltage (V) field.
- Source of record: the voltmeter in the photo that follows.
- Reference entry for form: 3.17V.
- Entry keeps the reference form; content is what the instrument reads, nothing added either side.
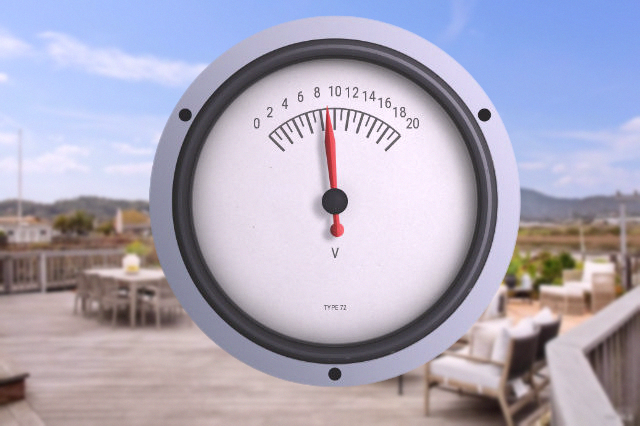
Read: 9V
